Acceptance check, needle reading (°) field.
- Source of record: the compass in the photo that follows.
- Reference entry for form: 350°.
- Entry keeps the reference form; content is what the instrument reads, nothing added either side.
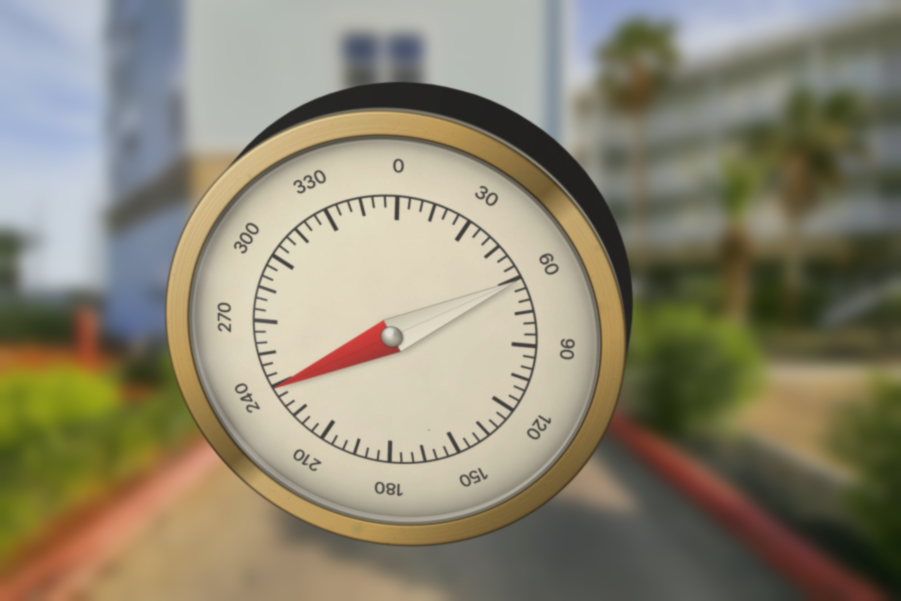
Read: 240°
